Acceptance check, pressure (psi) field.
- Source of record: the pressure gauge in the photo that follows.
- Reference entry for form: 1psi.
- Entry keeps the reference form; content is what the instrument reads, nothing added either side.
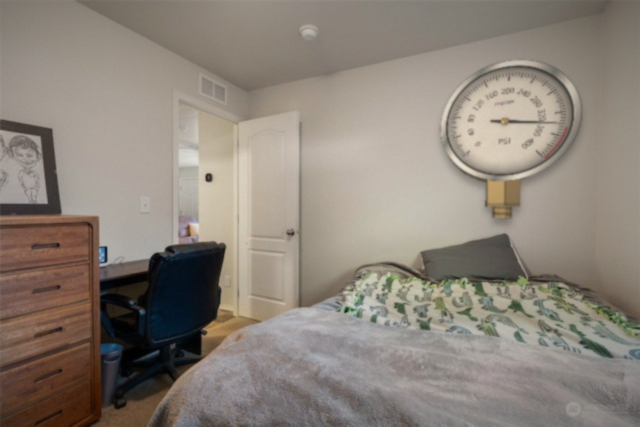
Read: 340psi
